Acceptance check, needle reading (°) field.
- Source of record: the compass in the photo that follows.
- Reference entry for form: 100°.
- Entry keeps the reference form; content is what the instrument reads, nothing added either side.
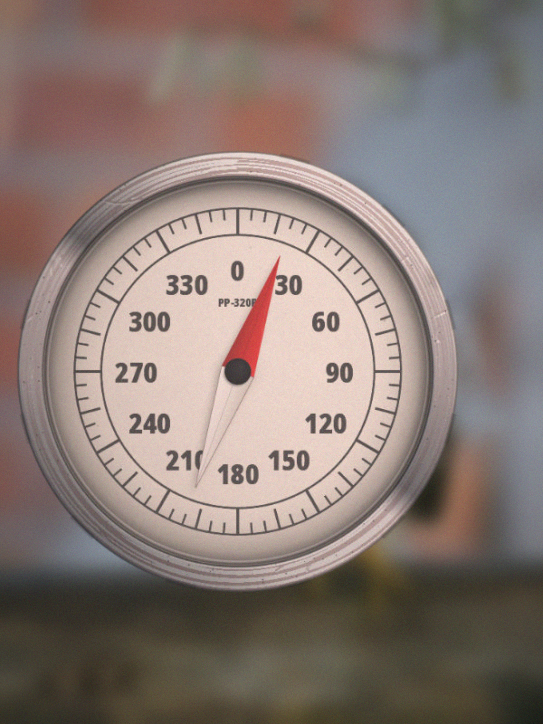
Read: 20°
